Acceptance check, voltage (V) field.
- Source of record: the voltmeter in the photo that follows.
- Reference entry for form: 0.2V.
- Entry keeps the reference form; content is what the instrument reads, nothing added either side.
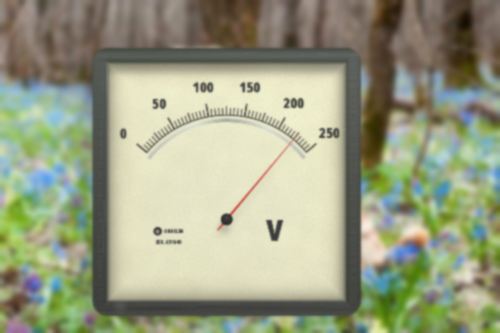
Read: 225V
